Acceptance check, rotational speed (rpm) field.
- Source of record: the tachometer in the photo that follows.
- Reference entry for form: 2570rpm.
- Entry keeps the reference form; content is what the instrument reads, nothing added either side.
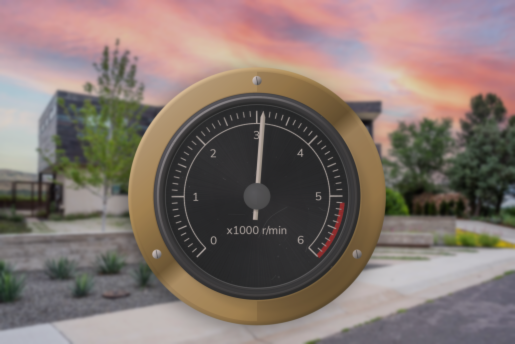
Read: 3100rpm
